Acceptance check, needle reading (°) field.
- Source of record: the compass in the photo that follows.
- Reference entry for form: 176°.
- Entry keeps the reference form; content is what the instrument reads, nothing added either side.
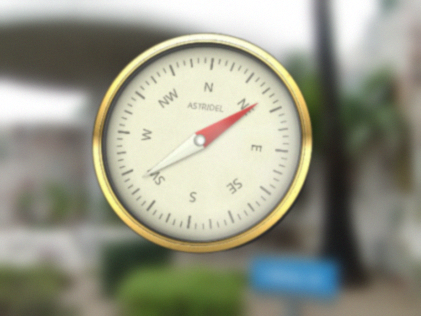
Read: 50°
